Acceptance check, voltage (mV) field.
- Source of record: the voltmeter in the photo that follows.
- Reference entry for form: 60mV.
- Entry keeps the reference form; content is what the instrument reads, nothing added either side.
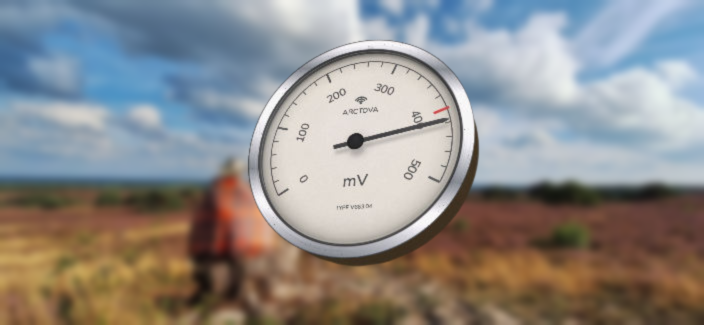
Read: 420mV
